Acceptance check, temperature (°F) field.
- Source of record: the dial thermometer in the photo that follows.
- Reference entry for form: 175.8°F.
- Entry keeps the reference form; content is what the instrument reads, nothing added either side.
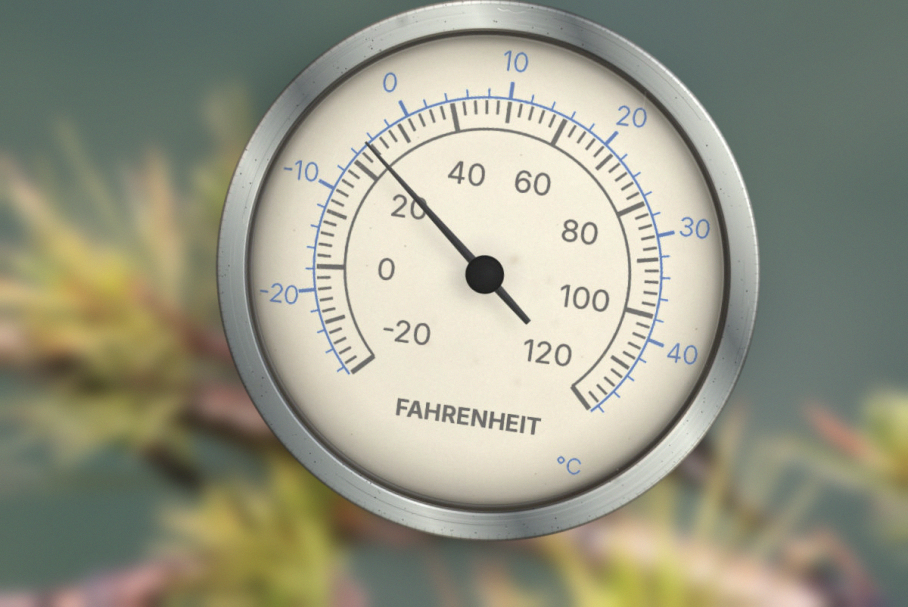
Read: 24°F
